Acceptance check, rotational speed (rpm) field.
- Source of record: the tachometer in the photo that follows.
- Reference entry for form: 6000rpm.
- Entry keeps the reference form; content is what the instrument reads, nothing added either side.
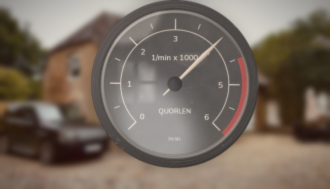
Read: 4000rpm
